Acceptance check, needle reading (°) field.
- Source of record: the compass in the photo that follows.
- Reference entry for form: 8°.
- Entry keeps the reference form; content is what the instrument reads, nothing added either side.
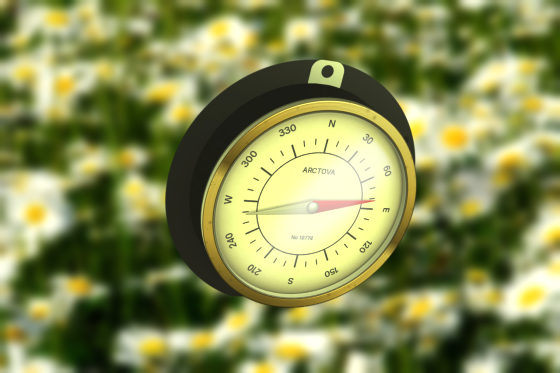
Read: 80°
